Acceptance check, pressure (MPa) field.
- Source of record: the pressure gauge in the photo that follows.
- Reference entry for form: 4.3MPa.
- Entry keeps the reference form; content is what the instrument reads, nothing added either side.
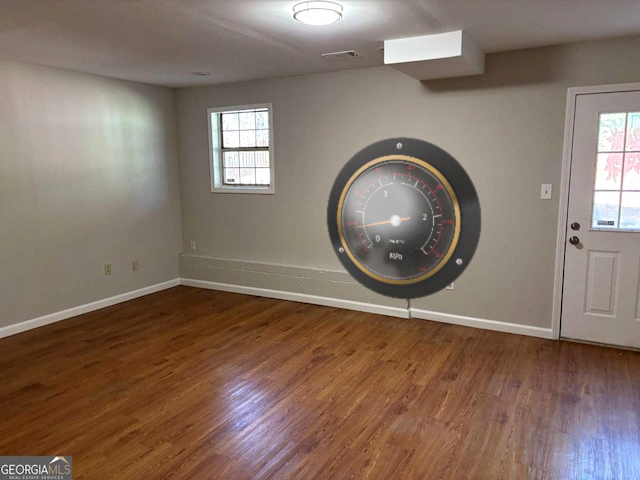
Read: 0.3MPa
